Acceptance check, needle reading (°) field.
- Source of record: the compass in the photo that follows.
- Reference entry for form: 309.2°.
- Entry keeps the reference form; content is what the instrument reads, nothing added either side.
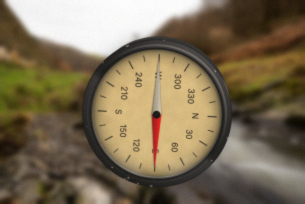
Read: 90°
